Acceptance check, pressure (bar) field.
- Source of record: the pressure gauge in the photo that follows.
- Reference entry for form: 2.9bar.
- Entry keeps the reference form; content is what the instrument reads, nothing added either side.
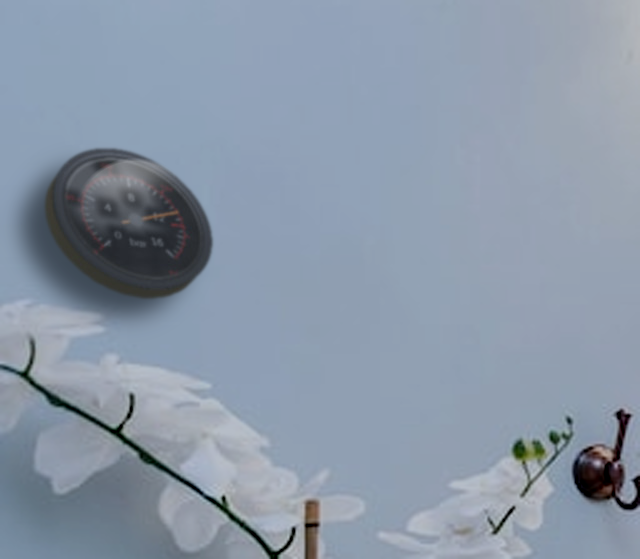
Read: 12bar
